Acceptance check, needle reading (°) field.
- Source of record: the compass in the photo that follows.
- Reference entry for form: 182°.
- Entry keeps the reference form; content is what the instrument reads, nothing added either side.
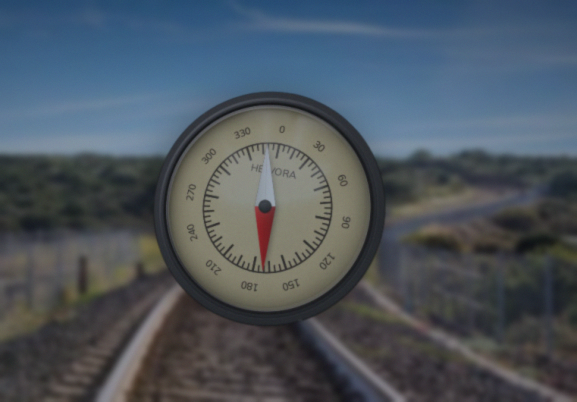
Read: 170°
